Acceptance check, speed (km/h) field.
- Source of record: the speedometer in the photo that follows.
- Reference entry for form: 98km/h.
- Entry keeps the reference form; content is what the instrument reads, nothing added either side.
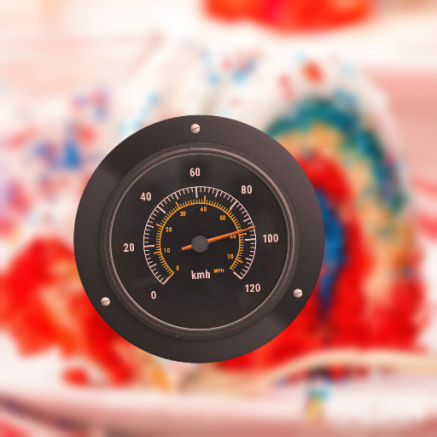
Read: 94km/h
